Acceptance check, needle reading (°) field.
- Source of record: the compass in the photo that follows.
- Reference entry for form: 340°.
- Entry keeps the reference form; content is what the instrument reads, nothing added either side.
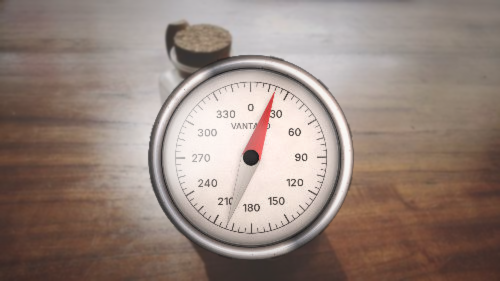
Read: 20°
